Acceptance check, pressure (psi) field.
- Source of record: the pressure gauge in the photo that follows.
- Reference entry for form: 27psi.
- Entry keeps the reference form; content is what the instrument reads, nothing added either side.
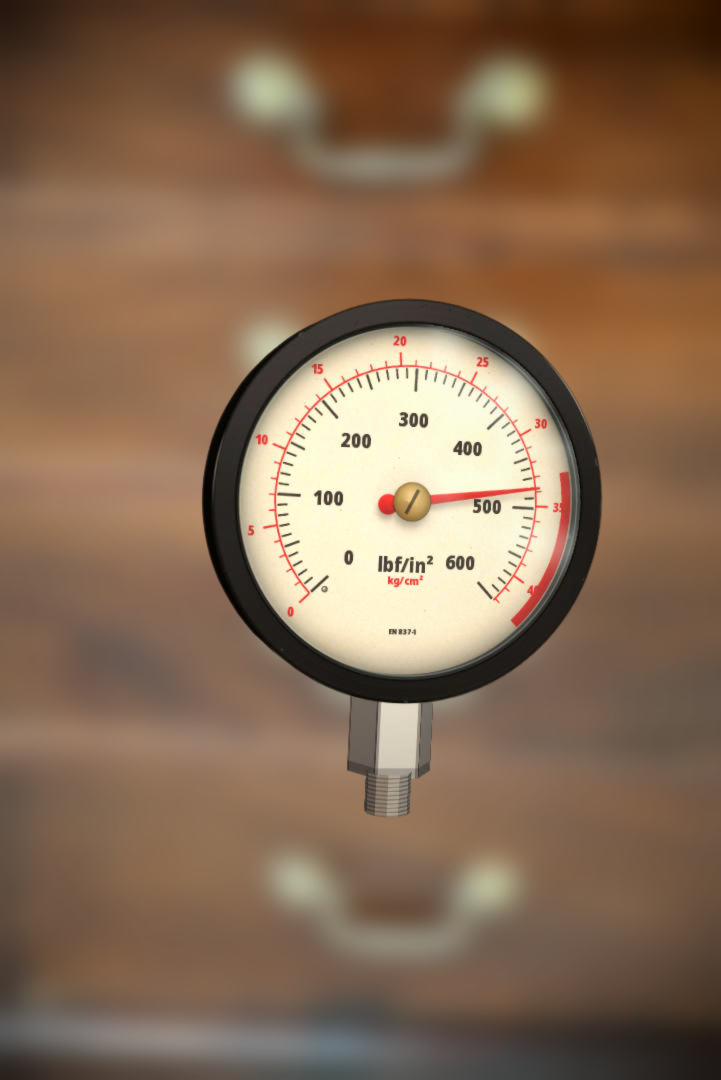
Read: 480psi
